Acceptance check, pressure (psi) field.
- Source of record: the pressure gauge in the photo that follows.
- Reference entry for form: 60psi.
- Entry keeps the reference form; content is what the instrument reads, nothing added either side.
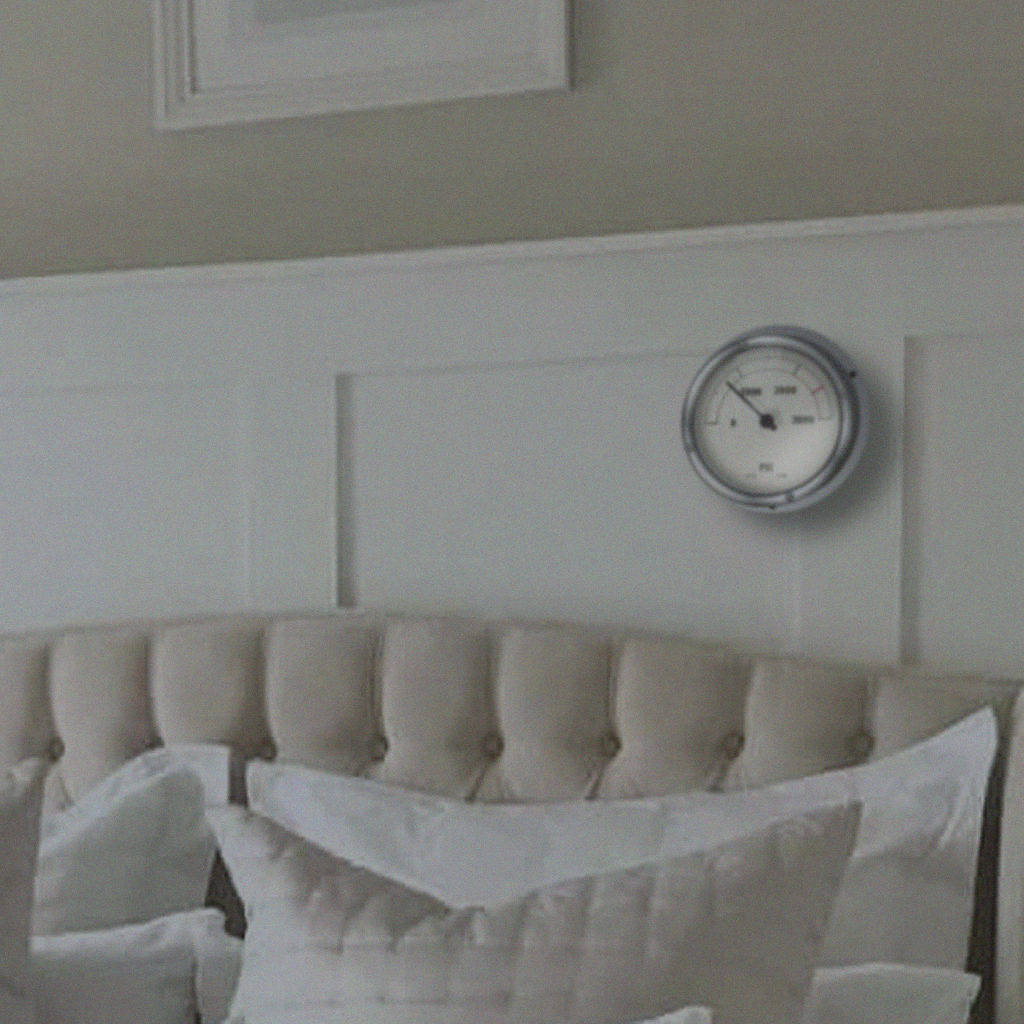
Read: 750psi
